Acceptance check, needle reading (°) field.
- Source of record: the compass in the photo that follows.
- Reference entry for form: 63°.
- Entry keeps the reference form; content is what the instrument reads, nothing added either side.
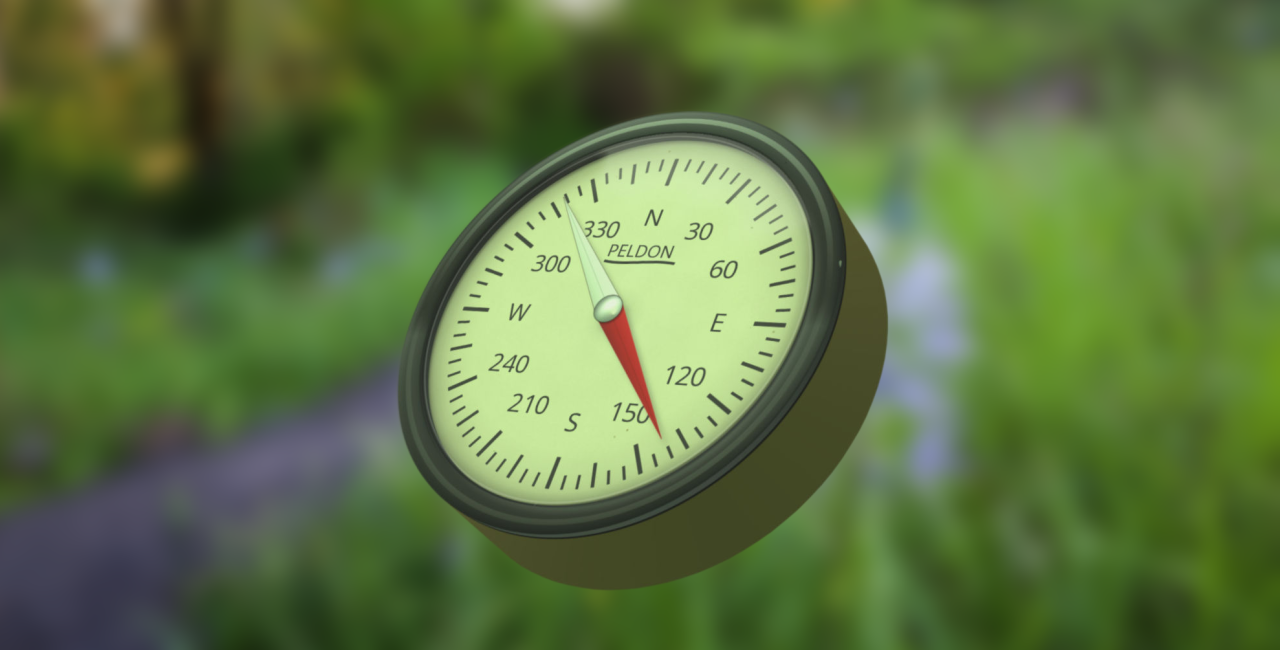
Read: 140°
